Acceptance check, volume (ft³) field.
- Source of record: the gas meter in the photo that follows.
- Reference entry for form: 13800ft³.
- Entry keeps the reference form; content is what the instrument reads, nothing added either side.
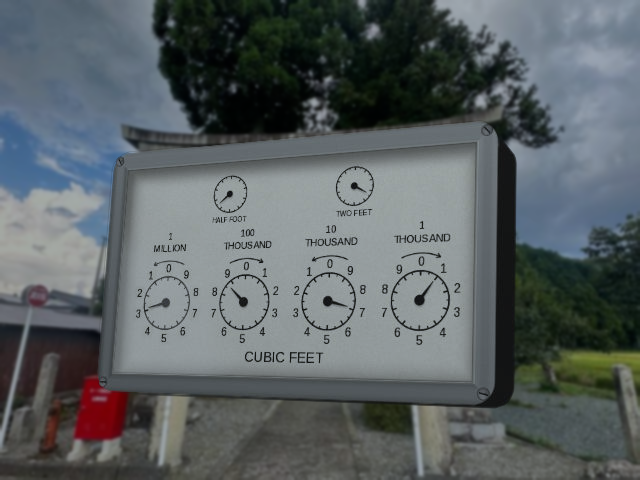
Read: 287100ft³
